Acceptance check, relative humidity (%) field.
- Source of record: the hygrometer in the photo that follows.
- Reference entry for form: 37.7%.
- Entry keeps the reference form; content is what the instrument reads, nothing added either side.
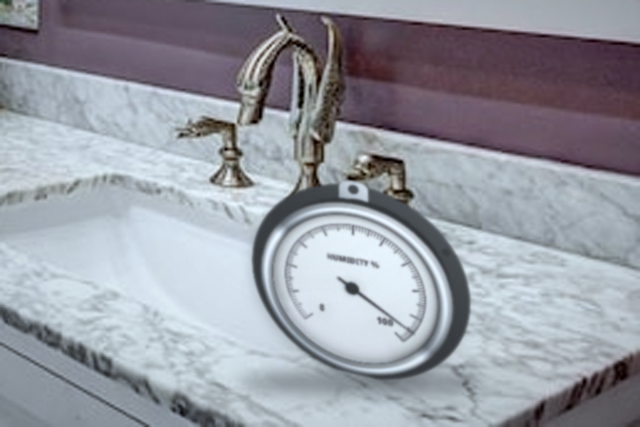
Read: 95%
